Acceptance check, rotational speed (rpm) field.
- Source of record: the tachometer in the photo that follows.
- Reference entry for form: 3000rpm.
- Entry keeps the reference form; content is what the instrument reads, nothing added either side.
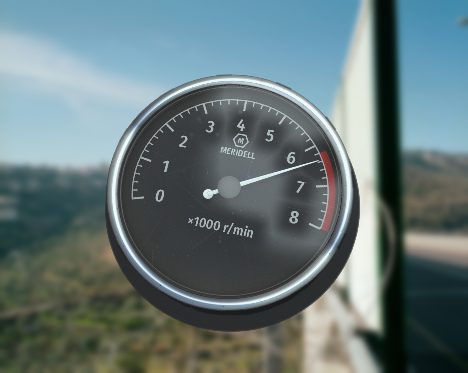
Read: 6400rpm
